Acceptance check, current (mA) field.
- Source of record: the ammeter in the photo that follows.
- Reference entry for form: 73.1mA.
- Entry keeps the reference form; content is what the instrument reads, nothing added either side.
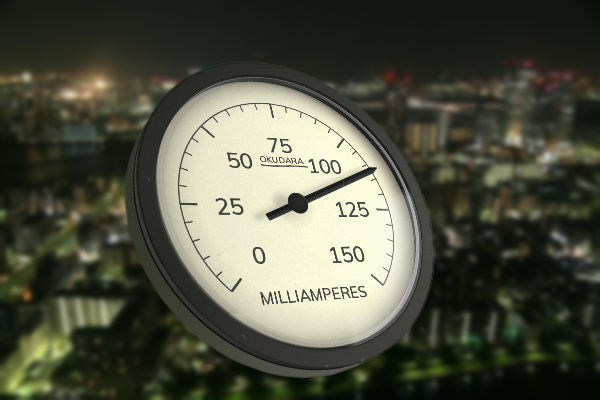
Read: 112.5mA
